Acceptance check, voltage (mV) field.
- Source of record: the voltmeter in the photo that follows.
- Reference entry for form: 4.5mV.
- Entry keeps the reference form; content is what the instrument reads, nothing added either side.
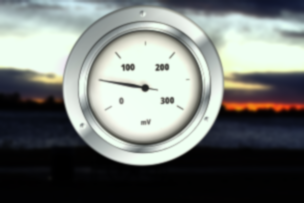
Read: 50mV
